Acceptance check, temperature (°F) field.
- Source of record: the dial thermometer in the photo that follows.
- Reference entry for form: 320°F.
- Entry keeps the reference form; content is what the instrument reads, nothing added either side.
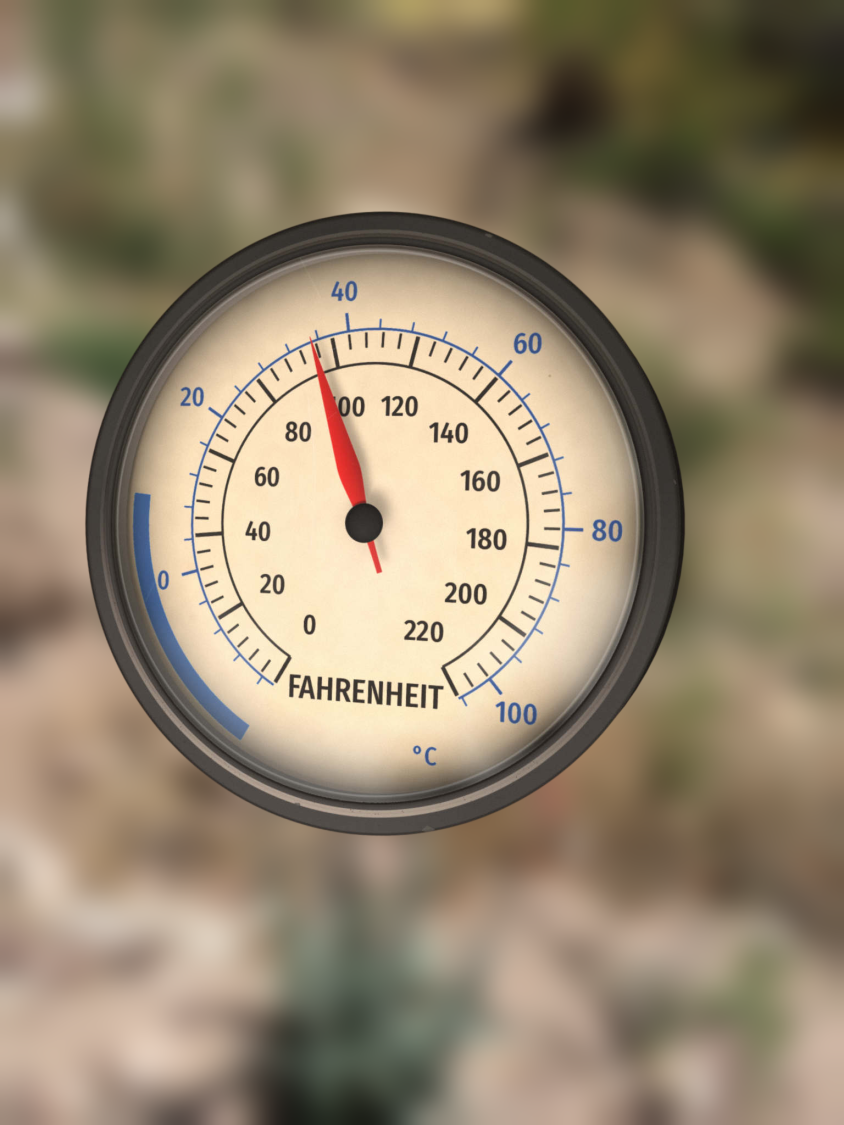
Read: 96°F
